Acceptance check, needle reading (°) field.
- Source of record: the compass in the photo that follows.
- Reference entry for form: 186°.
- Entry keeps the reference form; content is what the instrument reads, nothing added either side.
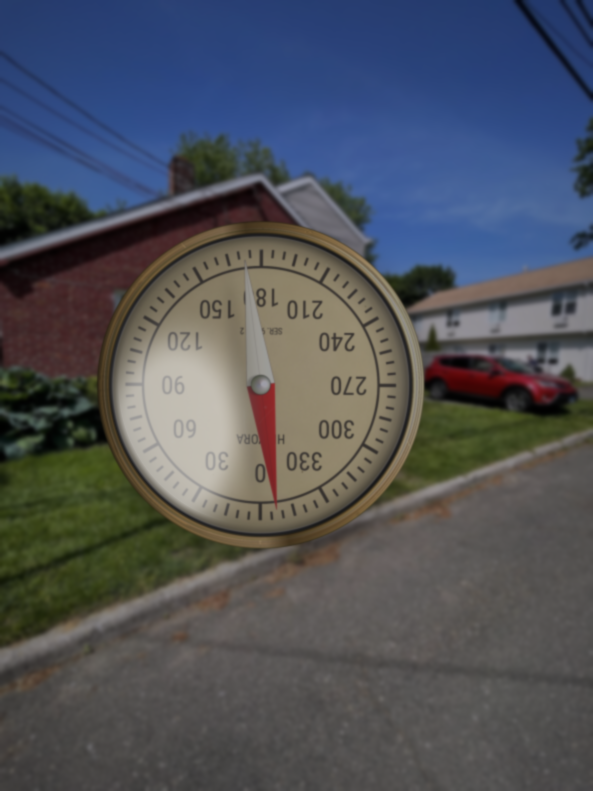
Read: 352.5°
